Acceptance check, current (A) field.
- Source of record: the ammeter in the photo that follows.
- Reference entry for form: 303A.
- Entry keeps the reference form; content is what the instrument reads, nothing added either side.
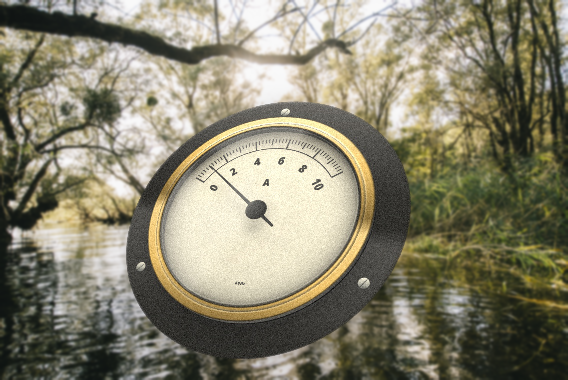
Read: 1A
